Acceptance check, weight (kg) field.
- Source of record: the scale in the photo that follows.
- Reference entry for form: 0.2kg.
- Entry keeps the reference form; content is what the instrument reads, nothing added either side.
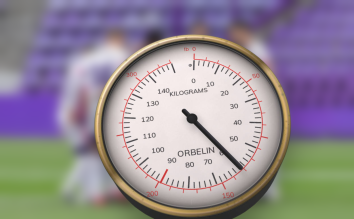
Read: 60kg
